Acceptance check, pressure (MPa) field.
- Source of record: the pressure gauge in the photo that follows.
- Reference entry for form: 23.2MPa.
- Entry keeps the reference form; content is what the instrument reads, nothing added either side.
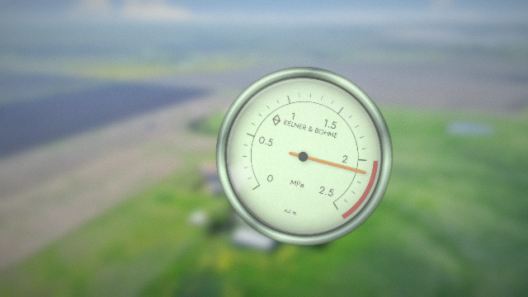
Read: 2.1MPa
